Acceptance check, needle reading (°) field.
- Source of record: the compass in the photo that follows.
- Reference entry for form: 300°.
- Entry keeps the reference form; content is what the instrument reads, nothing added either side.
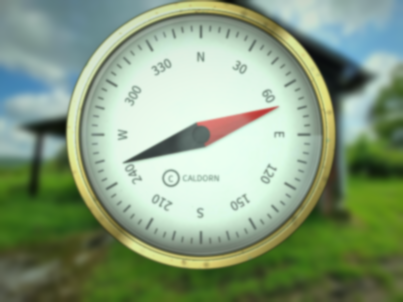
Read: 70°
